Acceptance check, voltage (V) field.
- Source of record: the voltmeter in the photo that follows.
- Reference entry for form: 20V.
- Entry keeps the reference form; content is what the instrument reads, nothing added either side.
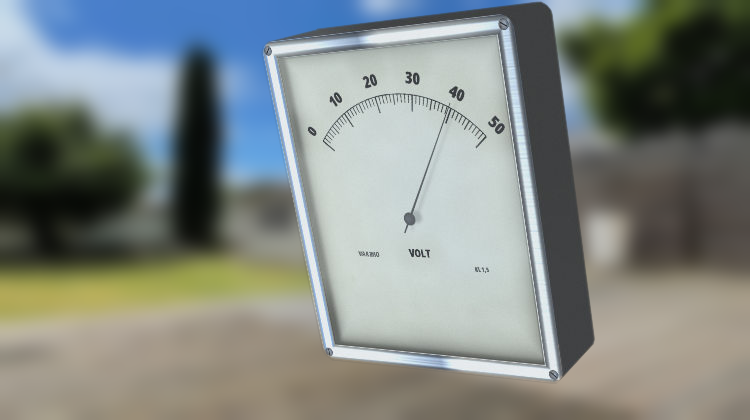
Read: 40V
